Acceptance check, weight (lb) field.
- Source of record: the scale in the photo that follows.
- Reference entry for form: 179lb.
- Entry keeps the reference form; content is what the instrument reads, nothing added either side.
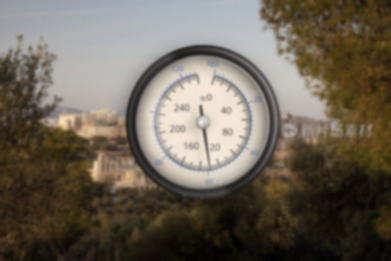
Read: 130lb
